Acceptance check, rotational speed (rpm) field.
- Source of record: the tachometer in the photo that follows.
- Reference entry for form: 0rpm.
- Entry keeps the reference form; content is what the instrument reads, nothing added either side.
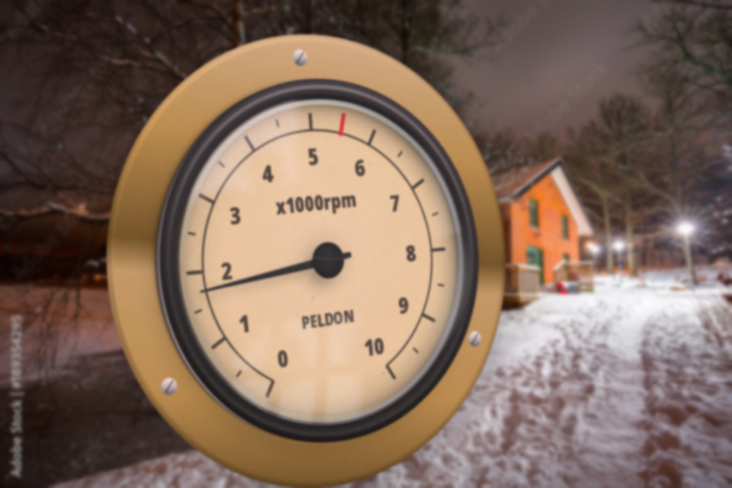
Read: 1750rpm
